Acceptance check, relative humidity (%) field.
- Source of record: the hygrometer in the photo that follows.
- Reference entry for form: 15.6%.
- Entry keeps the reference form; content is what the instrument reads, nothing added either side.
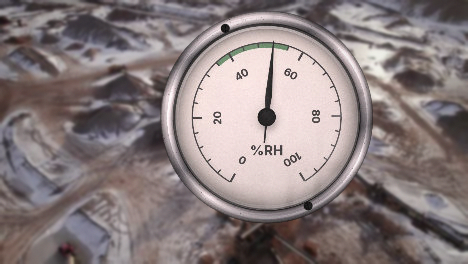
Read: 52%
